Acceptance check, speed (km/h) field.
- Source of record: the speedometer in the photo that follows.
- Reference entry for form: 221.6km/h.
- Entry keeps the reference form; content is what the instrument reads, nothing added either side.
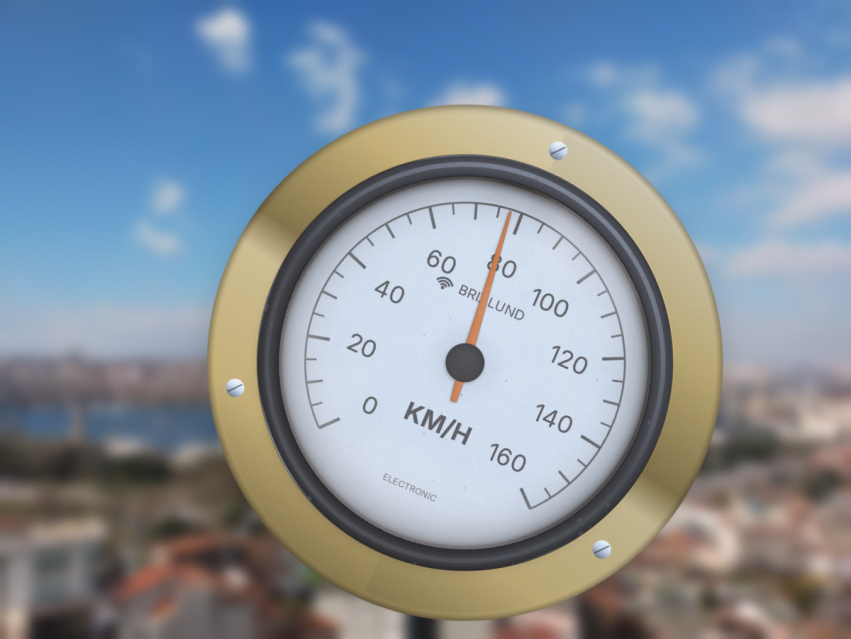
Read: 77.5km/h
